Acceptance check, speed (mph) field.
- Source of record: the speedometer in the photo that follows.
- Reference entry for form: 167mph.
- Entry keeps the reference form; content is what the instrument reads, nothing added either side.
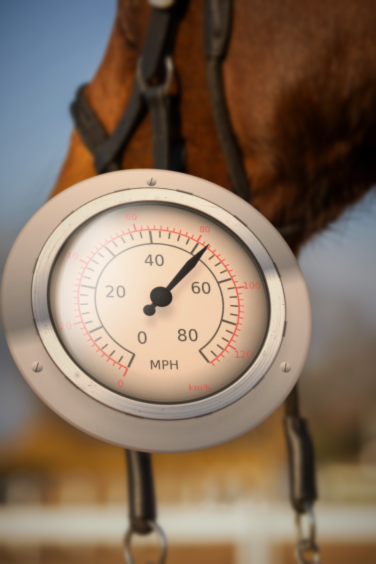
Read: 52mph
